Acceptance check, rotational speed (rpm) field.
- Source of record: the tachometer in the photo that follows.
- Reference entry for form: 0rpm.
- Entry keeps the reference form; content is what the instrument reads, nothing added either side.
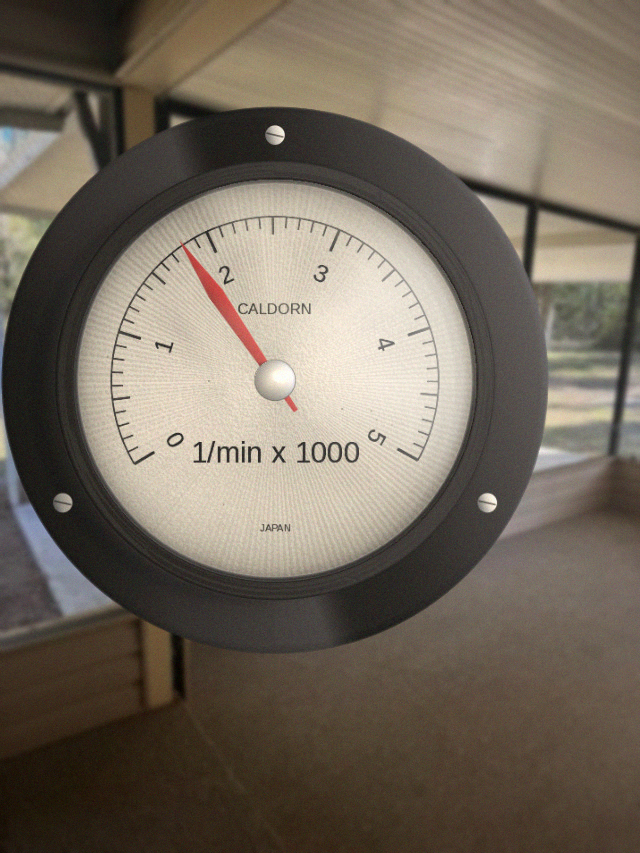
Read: 1800rpm
